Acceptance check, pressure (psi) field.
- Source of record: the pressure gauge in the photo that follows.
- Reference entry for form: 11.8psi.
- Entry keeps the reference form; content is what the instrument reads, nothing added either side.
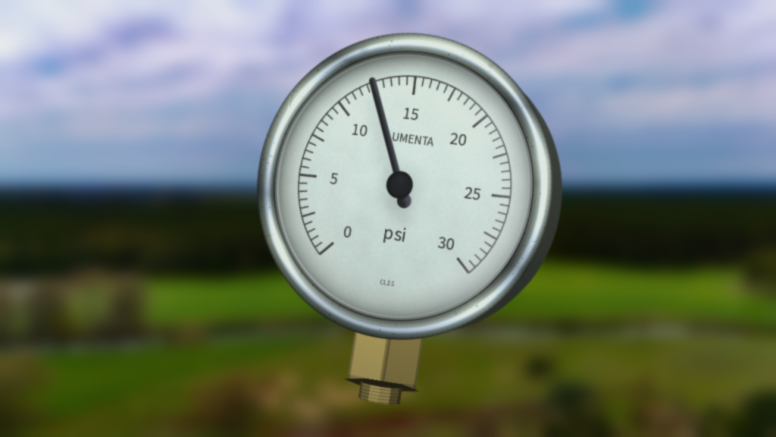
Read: 12.5psi
